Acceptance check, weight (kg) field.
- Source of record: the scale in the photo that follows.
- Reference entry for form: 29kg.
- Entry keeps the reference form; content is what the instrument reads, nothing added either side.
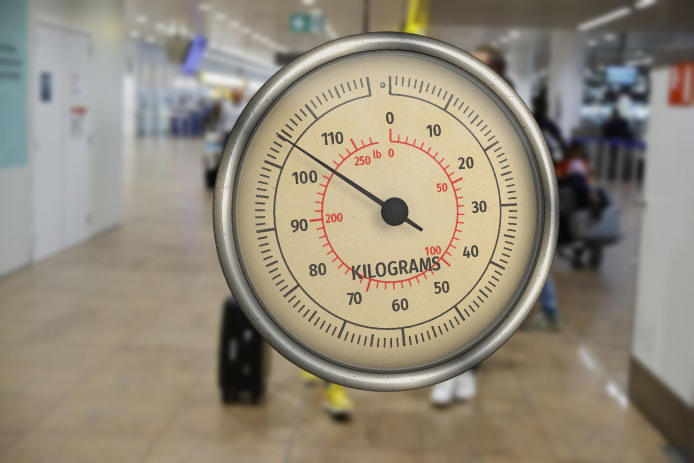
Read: 104kg
